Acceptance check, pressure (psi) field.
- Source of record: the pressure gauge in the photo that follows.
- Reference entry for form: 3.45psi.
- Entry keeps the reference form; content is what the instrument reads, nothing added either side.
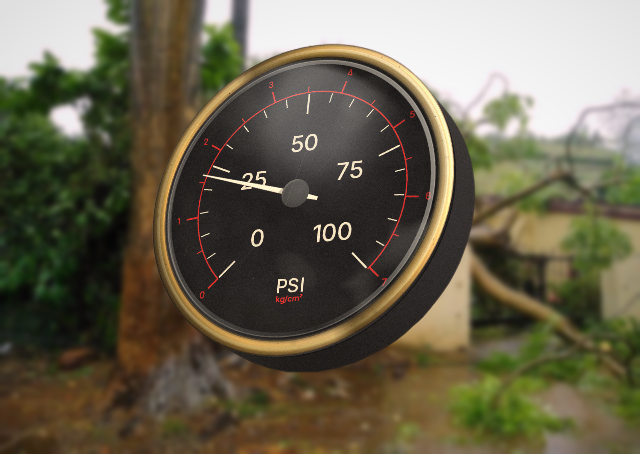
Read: 22.5psi
